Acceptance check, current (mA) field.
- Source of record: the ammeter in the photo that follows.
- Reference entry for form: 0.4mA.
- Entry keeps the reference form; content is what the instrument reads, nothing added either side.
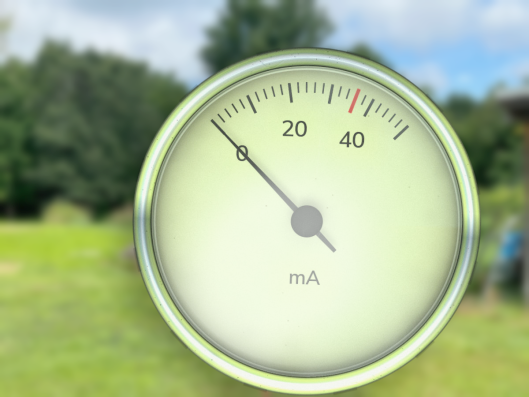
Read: 0mA
